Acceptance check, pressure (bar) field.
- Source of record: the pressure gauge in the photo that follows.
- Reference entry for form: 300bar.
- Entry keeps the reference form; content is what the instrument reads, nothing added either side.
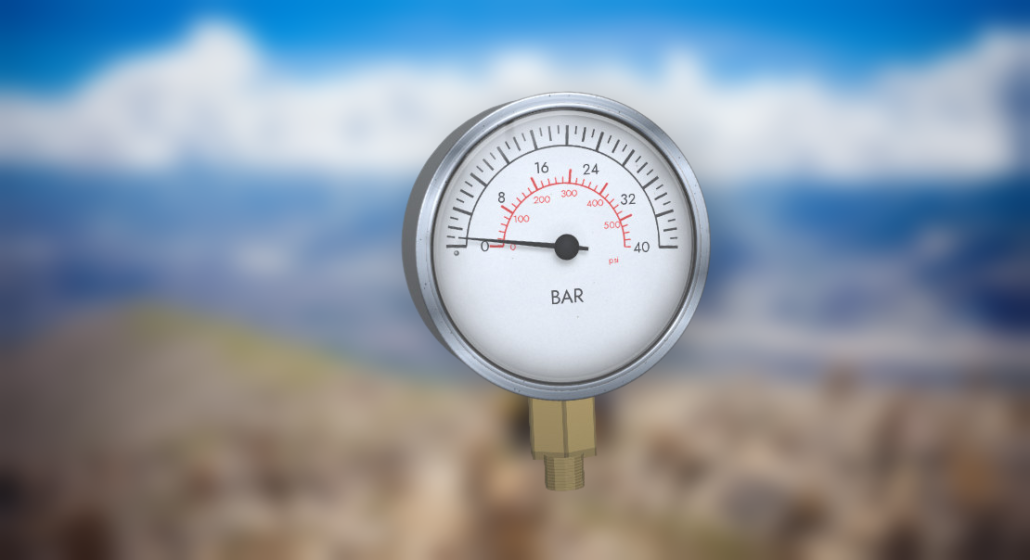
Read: 1bar
